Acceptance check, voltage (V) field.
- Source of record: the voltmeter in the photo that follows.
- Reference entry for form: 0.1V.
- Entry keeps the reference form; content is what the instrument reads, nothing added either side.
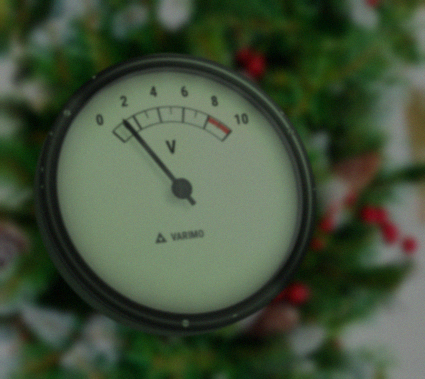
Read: 1V
